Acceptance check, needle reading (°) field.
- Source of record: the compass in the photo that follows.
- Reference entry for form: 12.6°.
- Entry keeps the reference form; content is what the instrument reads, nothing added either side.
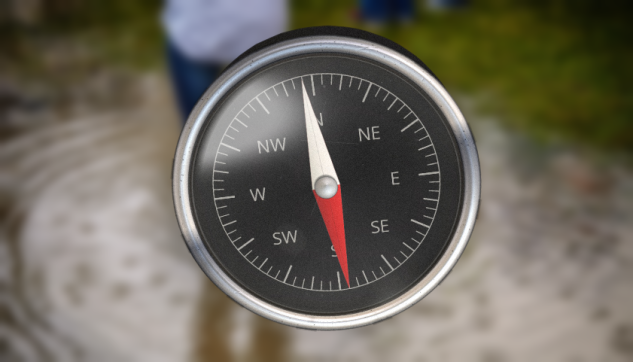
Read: 175°
